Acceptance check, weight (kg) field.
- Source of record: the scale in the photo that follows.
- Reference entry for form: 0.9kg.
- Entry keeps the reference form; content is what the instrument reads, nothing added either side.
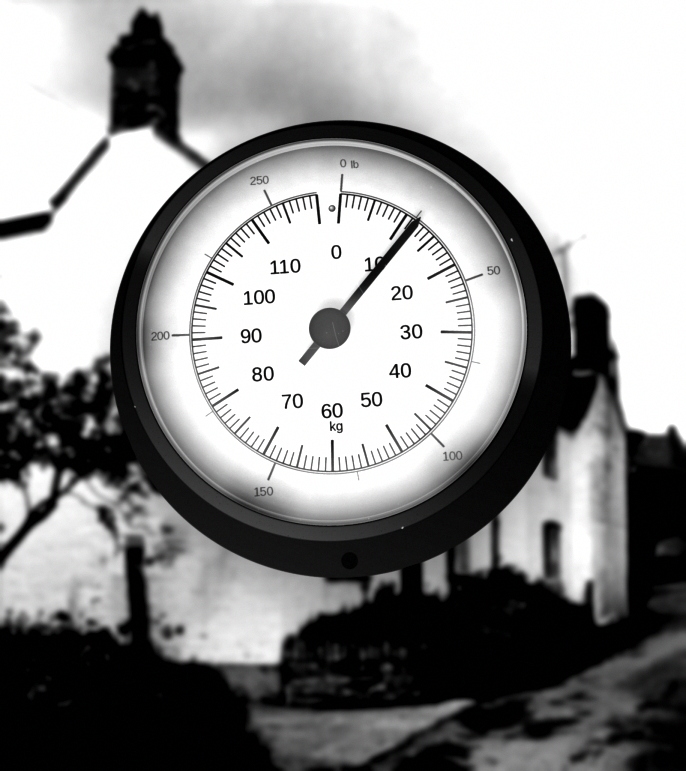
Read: 12kg
